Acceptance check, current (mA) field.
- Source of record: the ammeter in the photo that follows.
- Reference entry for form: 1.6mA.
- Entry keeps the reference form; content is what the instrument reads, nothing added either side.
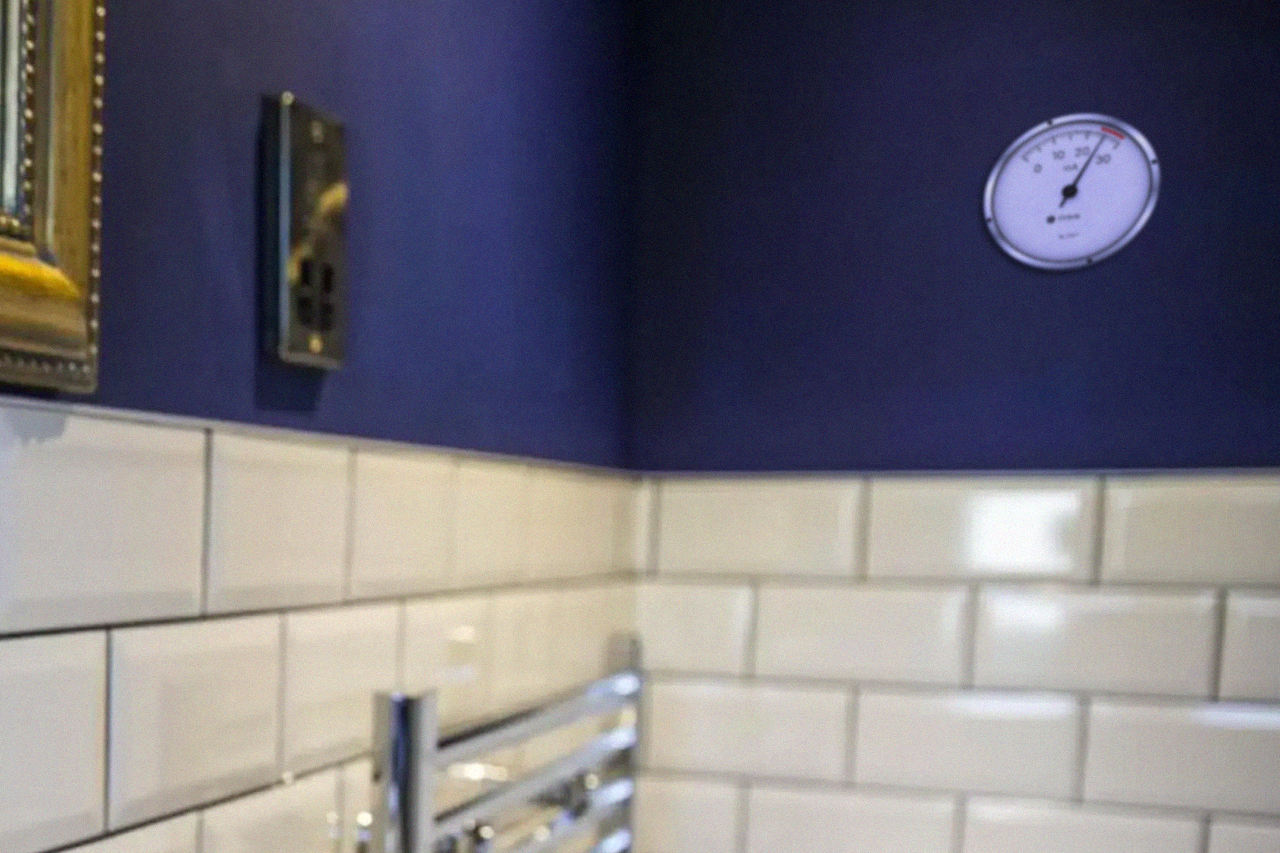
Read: 25mA
